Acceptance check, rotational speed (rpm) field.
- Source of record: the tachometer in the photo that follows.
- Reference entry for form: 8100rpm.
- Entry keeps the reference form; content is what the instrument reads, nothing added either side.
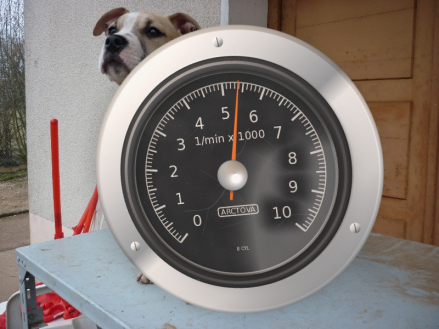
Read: 5400rpm
